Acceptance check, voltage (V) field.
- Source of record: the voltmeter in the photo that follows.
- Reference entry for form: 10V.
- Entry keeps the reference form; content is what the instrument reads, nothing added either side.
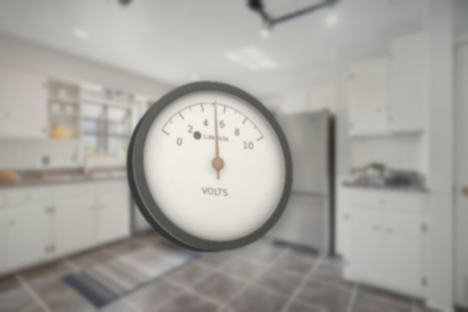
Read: 5V
